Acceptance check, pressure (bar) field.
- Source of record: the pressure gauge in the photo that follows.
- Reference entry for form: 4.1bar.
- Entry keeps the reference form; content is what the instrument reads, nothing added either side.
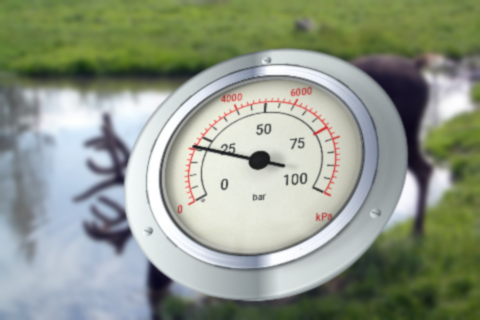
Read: 20bar
